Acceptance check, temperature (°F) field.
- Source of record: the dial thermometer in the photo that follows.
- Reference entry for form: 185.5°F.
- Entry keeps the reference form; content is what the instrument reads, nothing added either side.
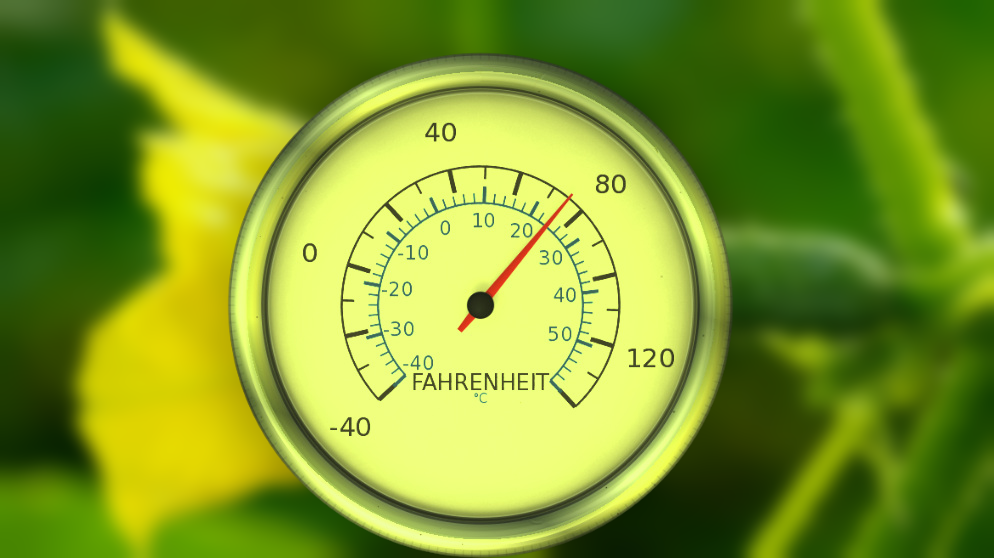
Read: 75°F
